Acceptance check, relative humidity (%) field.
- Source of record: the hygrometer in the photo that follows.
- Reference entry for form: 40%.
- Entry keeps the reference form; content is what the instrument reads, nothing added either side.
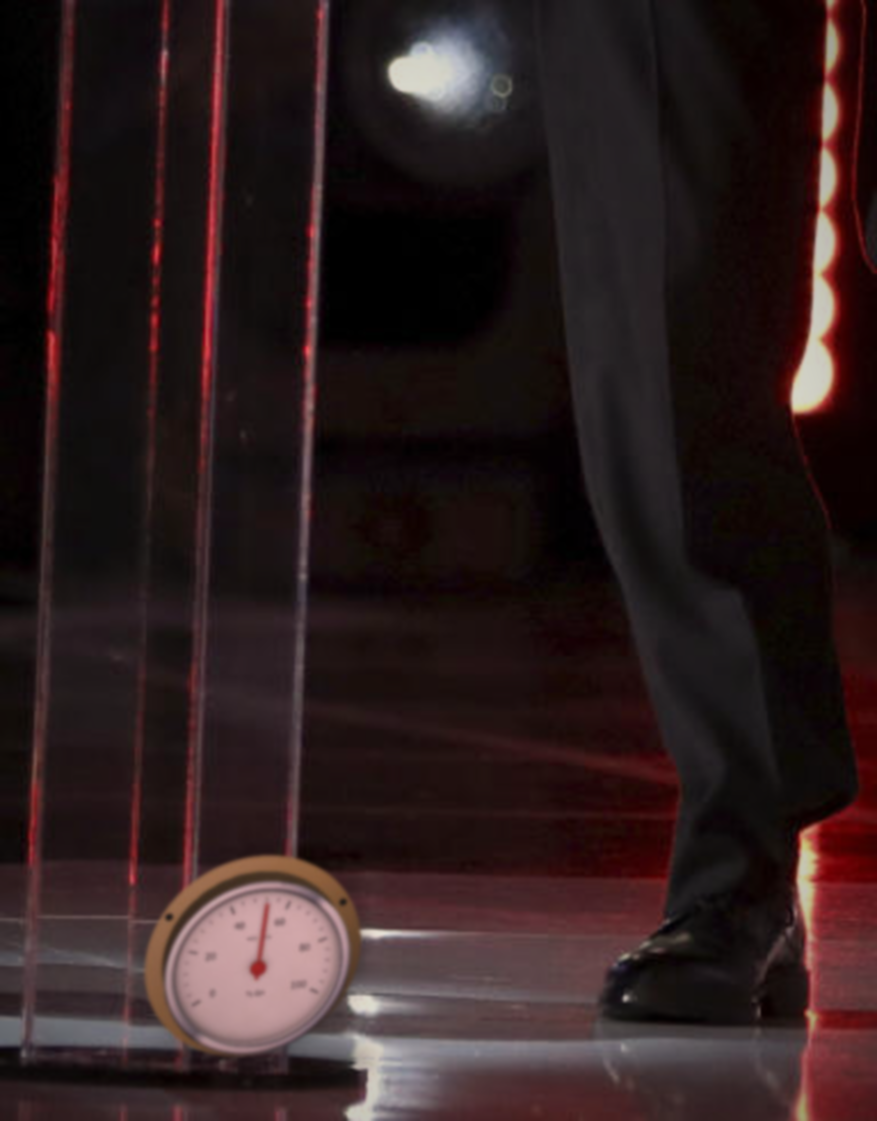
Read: 52%
